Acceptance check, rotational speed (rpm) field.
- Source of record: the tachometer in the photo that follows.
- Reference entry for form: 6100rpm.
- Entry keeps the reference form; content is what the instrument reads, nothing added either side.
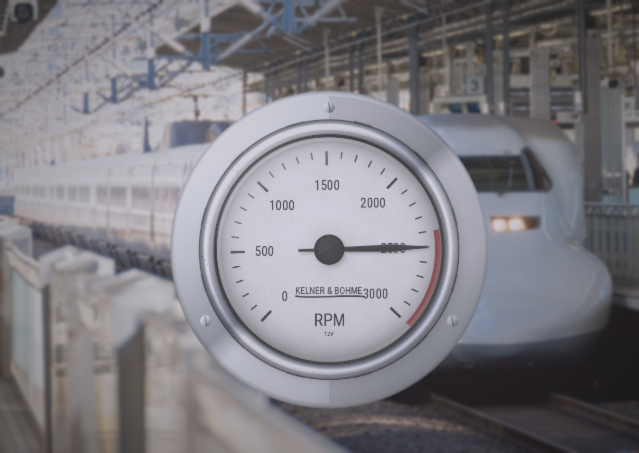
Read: 2500rpm
